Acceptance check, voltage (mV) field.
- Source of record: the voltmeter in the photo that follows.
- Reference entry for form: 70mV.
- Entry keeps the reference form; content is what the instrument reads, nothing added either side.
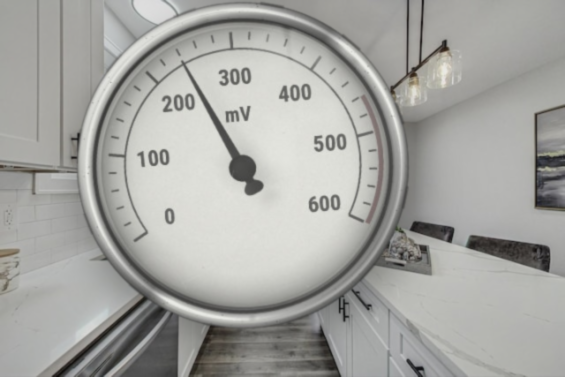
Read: 240mV
